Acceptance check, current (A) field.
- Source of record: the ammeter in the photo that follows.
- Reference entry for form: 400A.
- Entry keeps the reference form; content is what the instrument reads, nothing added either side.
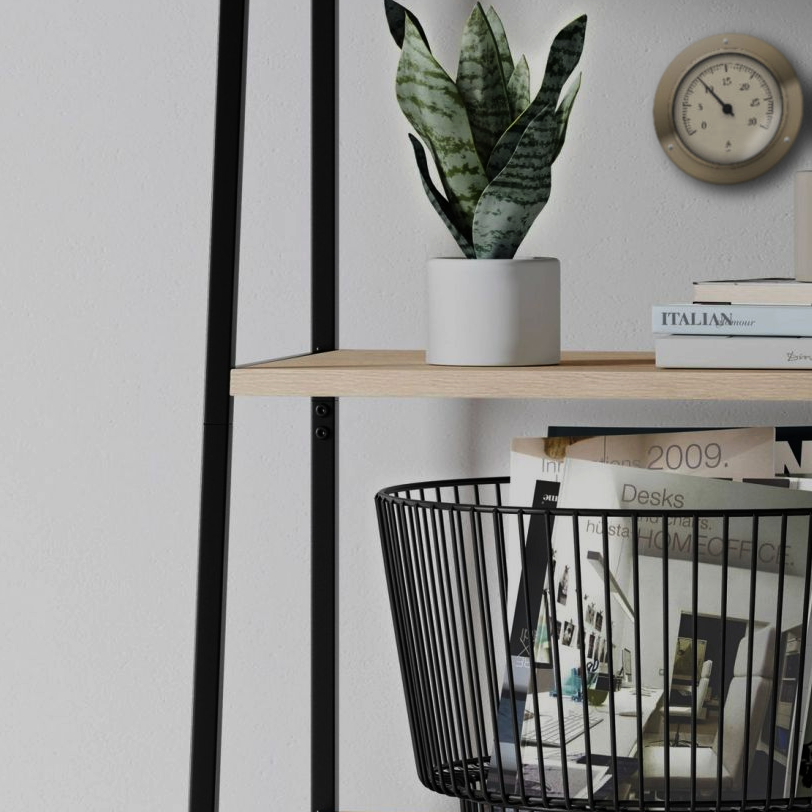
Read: 10A
